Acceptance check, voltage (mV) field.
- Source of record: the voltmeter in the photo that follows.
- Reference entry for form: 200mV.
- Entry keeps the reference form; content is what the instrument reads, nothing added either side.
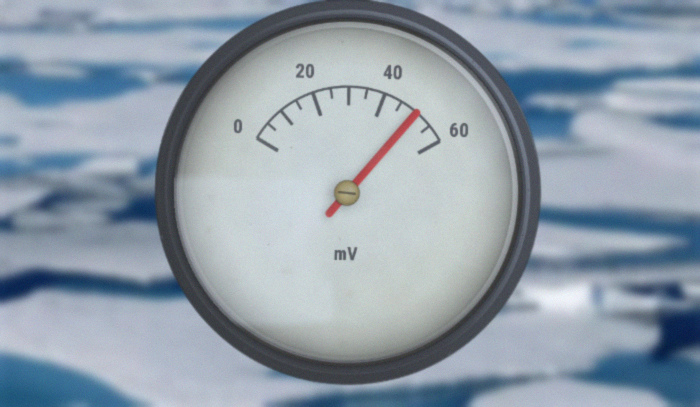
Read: 50mV
